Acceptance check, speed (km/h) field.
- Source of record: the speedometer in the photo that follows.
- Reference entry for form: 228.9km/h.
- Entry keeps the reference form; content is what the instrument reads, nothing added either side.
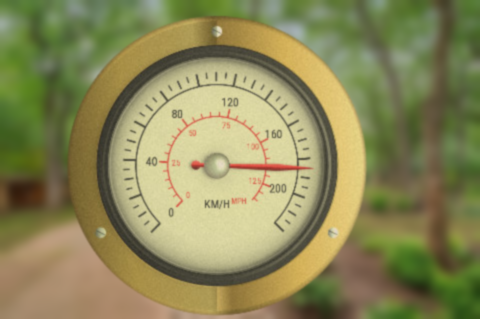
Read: 185km/h
